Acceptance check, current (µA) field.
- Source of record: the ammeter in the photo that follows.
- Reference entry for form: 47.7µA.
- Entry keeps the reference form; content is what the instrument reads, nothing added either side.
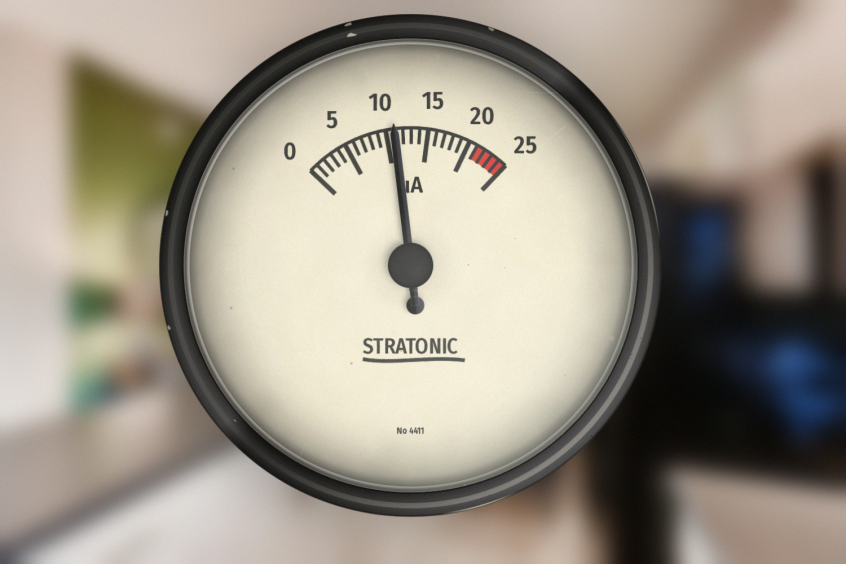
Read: 11µA
